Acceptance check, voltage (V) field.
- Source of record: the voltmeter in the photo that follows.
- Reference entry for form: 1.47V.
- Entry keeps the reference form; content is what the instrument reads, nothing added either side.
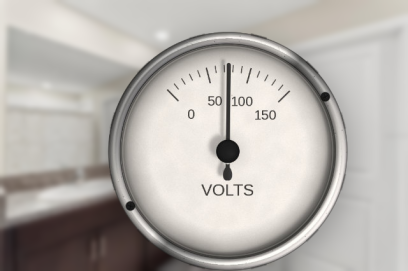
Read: 75V
